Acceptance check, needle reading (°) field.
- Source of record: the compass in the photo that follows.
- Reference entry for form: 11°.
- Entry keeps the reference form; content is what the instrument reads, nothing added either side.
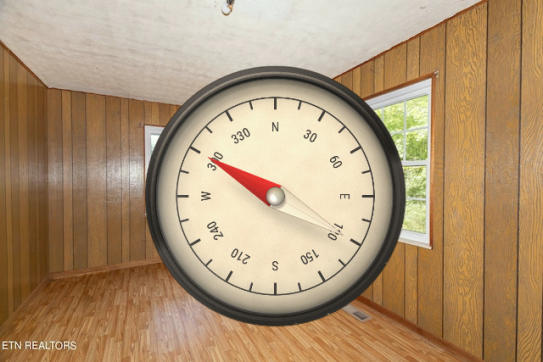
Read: 300°
